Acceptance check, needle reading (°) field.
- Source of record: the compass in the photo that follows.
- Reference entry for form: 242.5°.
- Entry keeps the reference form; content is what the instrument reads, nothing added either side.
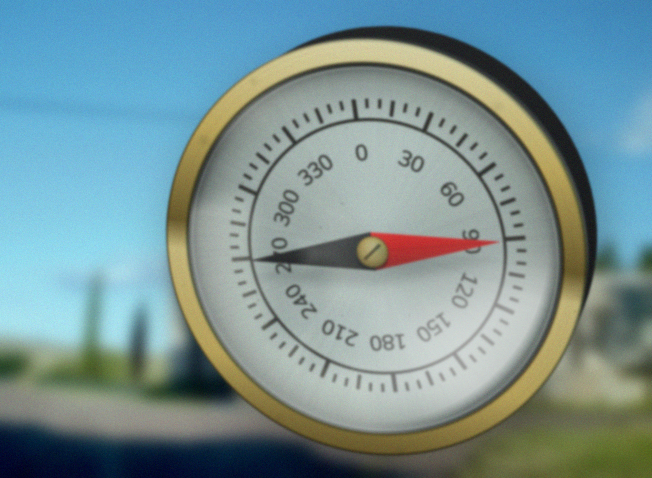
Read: 90°
